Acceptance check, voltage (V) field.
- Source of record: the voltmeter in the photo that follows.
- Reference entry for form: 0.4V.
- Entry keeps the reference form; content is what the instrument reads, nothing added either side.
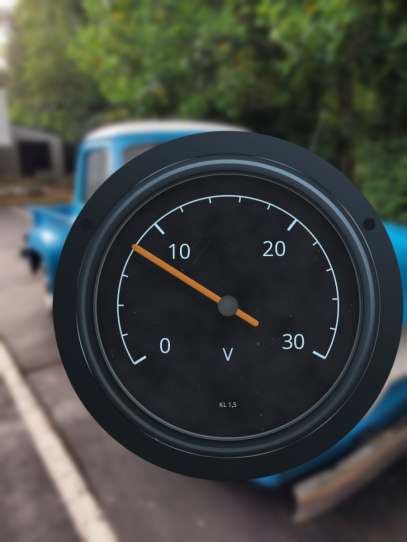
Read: 8V
